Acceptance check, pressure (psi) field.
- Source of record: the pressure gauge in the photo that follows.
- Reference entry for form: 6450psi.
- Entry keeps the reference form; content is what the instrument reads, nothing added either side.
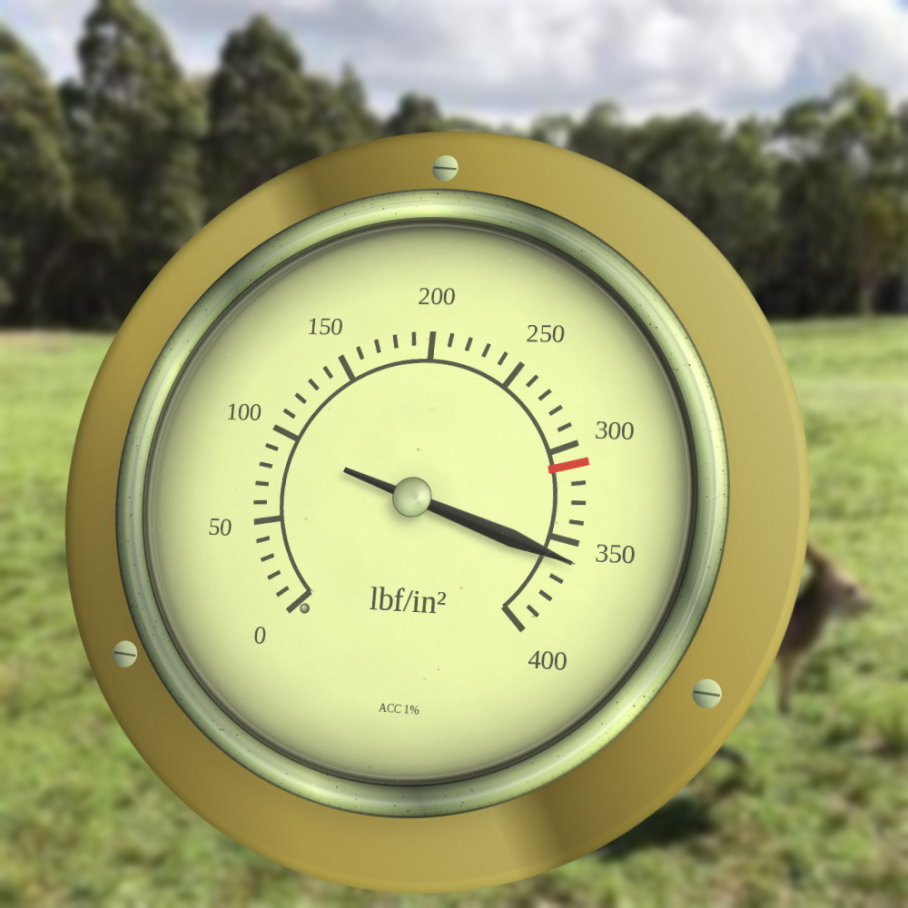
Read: 360psi
